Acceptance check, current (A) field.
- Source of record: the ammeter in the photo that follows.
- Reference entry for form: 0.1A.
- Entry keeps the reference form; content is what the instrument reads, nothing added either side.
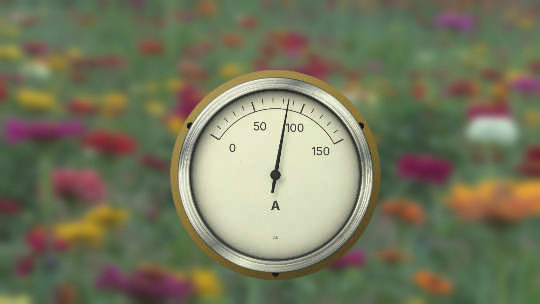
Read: 85A
